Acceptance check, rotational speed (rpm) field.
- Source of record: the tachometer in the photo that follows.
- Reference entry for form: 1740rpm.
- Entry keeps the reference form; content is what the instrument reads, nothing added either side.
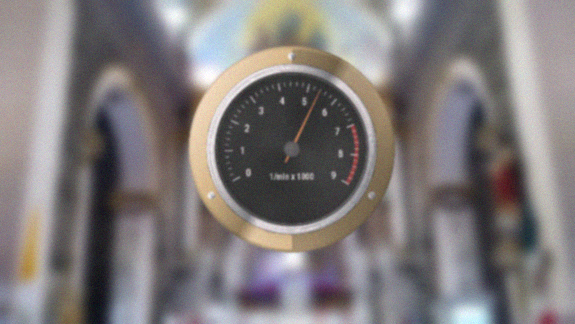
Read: 5400rpm
